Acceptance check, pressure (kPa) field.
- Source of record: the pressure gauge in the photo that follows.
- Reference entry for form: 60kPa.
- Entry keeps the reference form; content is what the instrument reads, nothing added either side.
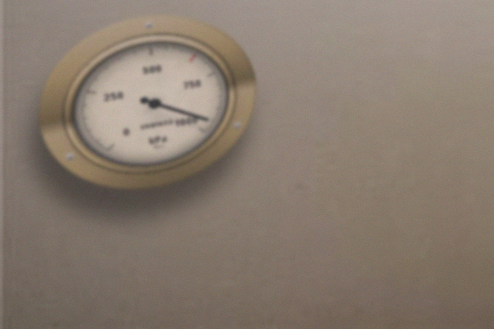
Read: 950kPa
